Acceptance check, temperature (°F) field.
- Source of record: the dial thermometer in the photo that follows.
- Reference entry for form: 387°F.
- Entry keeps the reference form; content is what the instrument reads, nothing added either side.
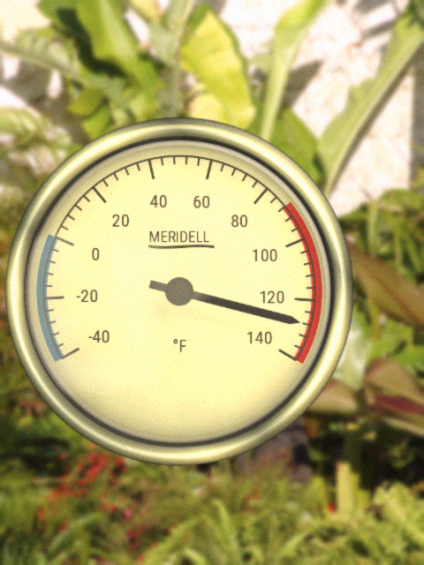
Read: 128°F
